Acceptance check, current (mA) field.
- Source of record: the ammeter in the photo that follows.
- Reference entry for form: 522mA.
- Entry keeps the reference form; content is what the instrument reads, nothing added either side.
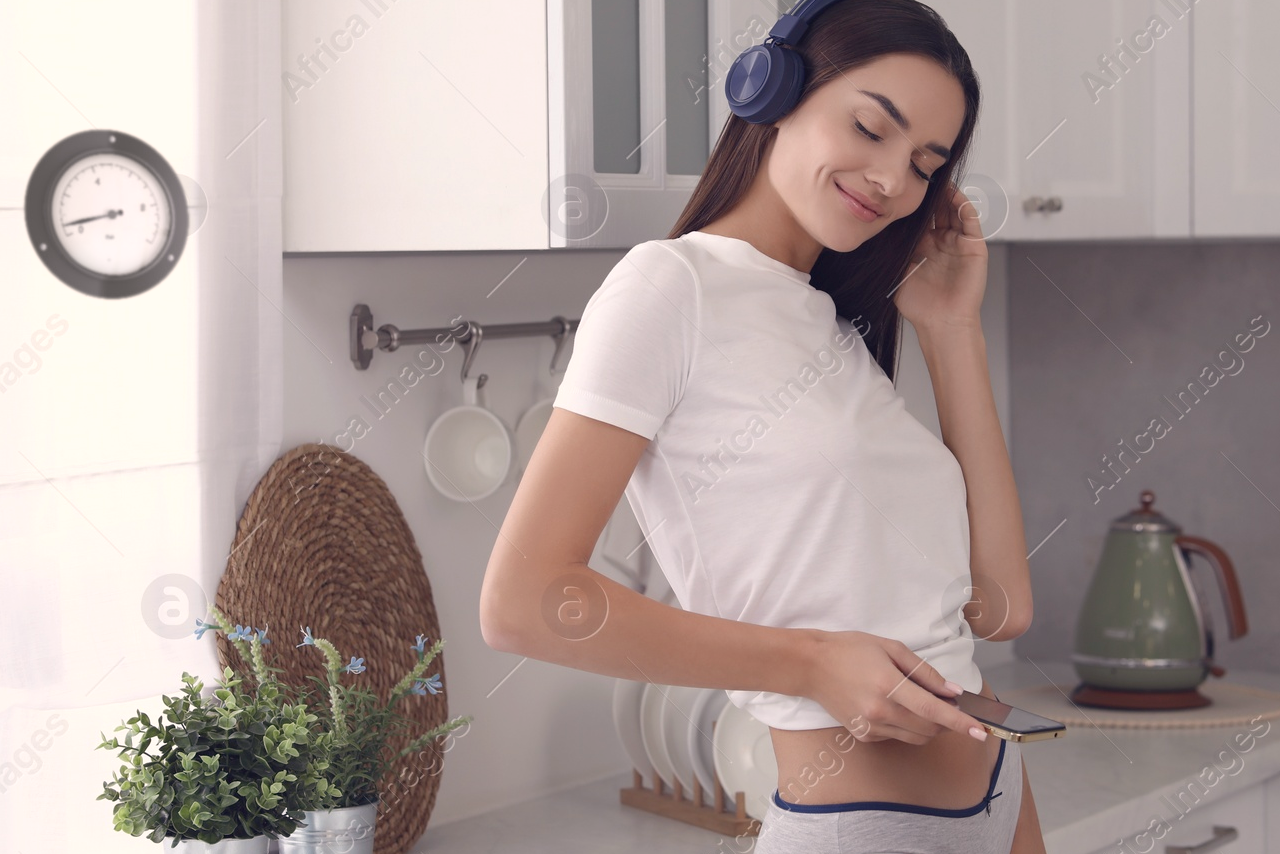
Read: 0.5mA
